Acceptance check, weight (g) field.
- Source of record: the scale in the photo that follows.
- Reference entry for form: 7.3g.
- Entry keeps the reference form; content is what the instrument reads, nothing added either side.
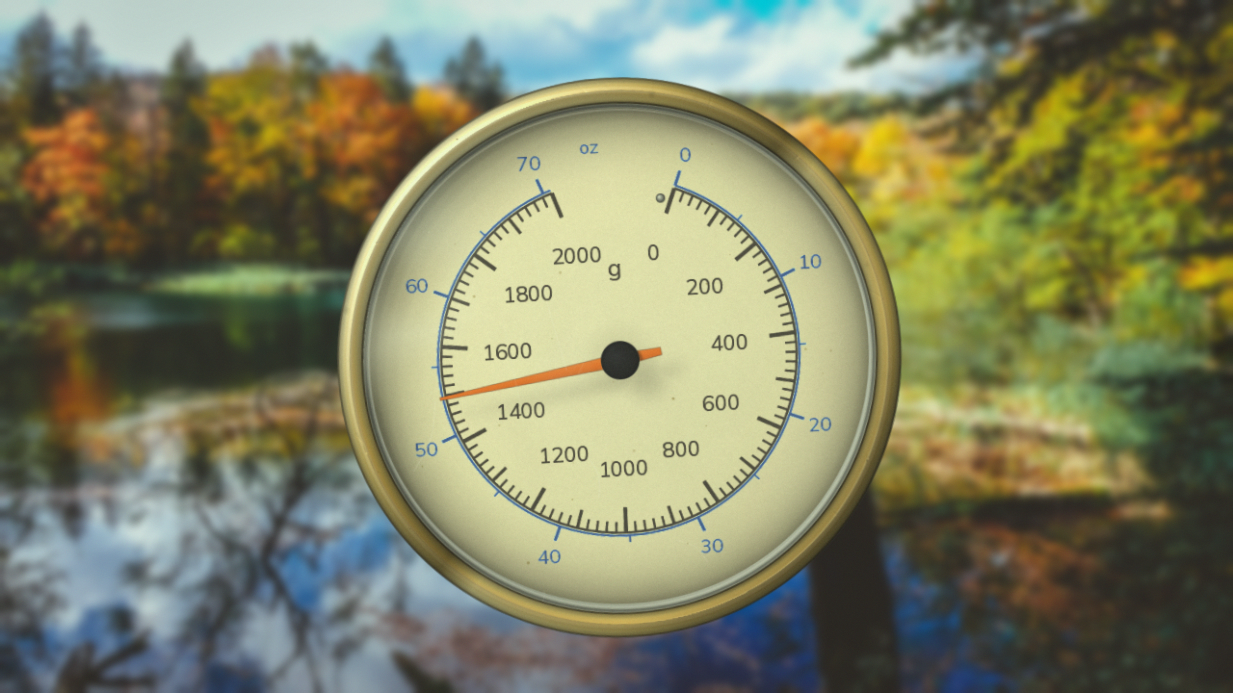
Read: 1500g
